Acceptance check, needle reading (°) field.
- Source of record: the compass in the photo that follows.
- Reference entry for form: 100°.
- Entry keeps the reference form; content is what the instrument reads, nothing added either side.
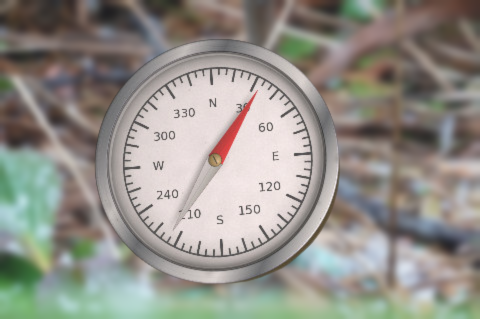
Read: 35°
